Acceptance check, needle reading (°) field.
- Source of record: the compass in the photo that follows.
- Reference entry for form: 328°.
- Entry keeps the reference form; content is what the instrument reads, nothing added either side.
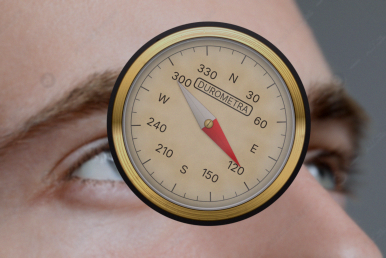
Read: 115°
